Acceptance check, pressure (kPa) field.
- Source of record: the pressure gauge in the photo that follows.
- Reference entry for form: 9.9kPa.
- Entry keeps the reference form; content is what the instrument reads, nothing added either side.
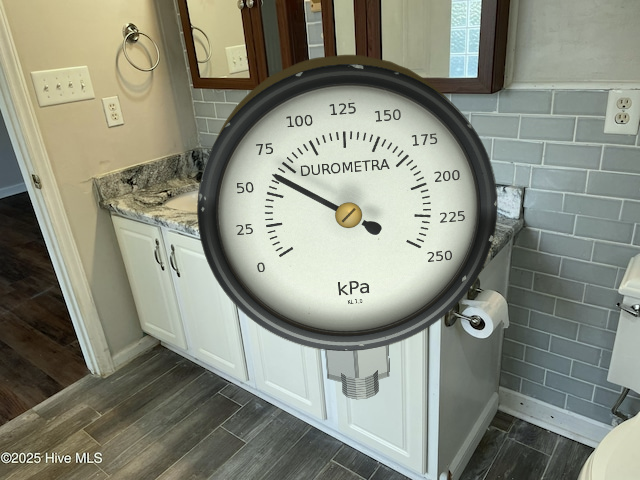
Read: 65kPa
